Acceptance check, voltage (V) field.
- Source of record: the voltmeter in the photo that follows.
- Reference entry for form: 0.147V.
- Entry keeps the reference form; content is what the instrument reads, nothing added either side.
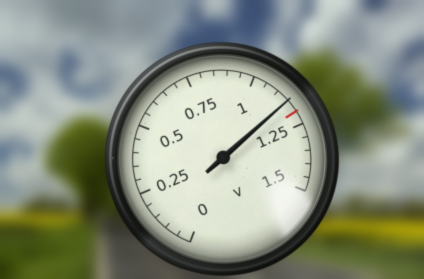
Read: 1.15V
